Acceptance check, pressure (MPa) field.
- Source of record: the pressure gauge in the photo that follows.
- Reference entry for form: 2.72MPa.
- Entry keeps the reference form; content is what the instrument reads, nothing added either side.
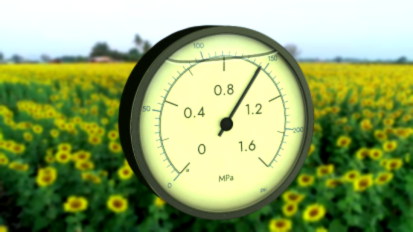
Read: 1MPa
